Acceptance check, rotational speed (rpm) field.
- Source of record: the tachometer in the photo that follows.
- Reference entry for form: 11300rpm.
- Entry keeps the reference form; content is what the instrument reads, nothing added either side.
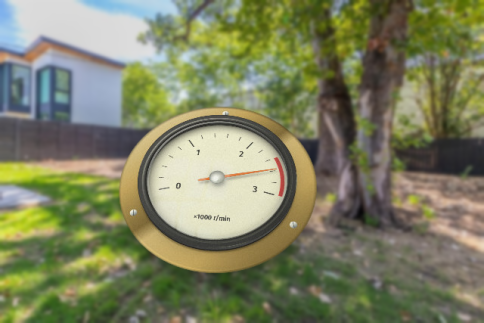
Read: 2600rpm
